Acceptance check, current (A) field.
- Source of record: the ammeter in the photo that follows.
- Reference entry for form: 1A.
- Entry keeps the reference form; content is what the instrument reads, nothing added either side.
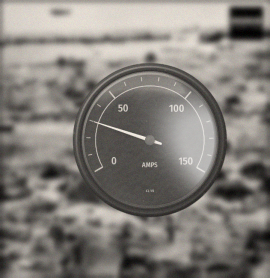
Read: 30A
